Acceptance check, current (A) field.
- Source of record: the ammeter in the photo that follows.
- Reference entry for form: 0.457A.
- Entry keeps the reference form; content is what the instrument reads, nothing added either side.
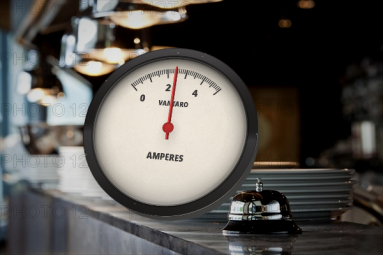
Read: 2.5A
